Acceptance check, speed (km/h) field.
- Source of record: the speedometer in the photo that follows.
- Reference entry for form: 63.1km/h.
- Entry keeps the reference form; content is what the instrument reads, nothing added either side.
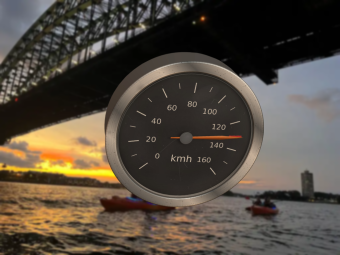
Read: 130km/h
